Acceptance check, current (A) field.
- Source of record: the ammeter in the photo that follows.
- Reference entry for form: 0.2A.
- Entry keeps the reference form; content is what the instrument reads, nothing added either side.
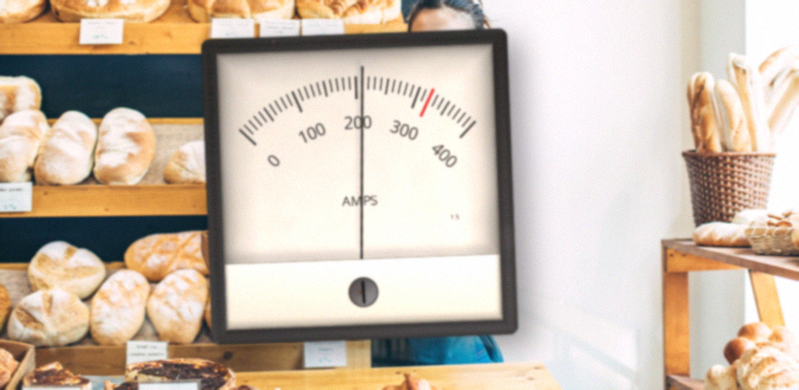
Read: 210A
